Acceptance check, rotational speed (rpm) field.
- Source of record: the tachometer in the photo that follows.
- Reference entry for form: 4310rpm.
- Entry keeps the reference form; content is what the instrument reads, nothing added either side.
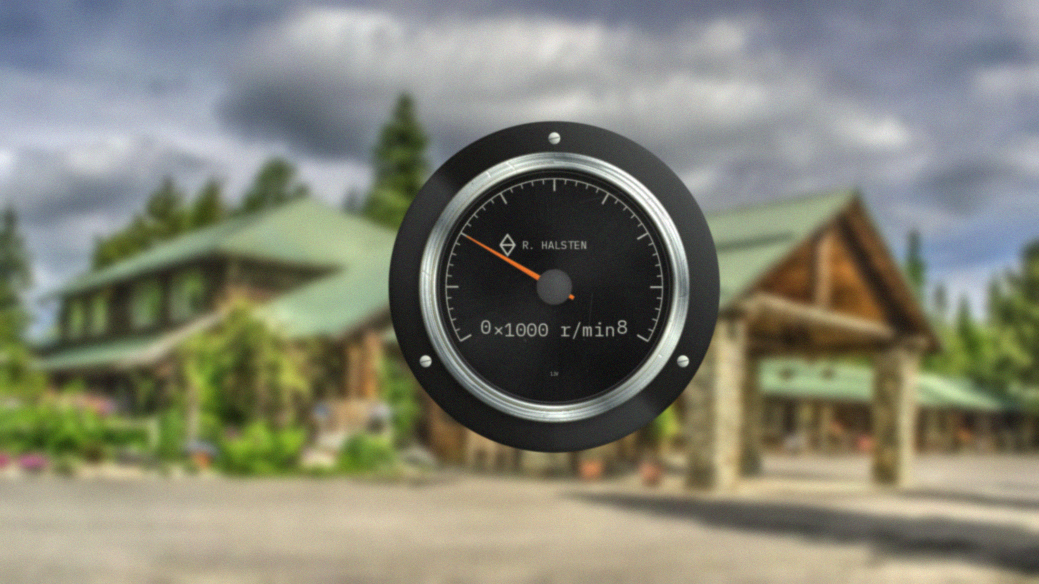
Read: 2000rpm
